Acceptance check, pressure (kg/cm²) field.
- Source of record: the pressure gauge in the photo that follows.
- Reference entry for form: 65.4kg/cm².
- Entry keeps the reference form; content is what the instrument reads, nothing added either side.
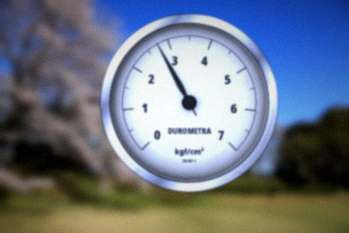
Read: 2.75kg/cm²
